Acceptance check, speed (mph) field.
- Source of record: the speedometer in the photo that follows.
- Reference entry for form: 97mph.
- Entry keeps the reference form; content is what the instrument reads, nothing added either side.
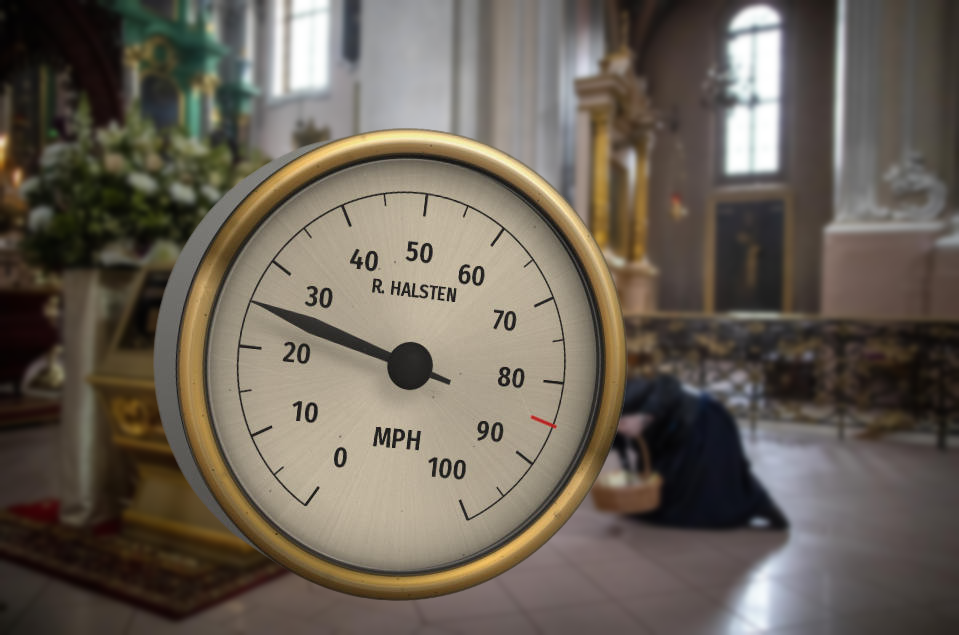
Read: 25mph
